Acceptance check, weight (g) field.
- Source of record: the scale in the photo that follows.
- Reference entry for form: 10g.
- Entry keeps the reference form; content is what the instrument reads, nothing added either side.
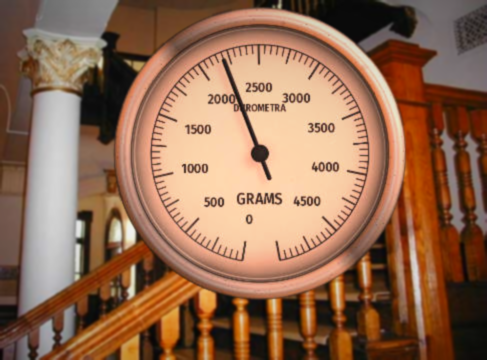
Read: 2200g
